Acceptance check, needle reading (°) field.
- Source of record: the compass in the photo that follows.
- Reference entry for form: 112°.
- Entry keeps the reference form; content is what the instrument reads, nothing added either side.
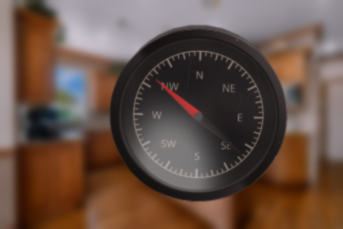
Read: 310°
